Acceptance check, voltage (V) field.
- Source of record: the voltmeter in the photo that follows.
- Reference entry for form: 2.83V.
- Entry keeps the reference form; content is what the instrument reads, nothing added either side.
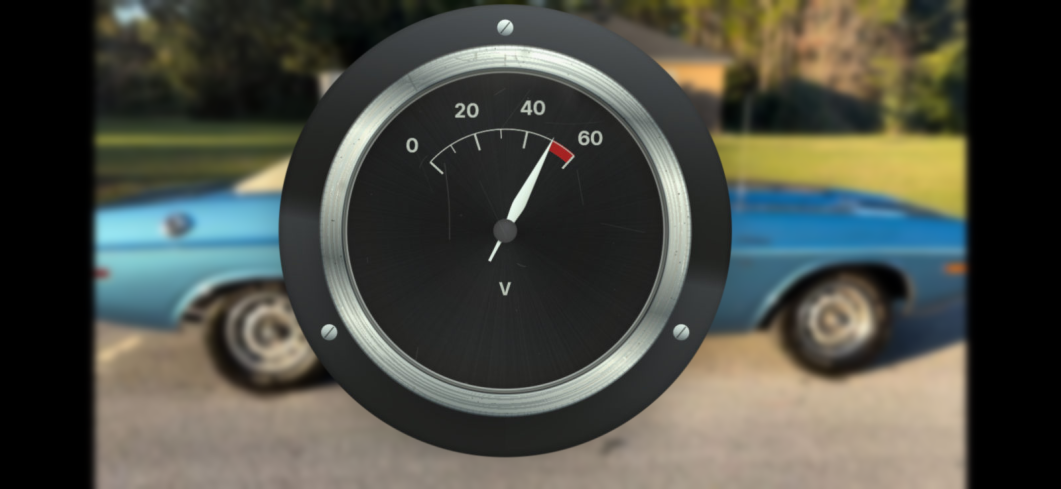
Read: 50V
